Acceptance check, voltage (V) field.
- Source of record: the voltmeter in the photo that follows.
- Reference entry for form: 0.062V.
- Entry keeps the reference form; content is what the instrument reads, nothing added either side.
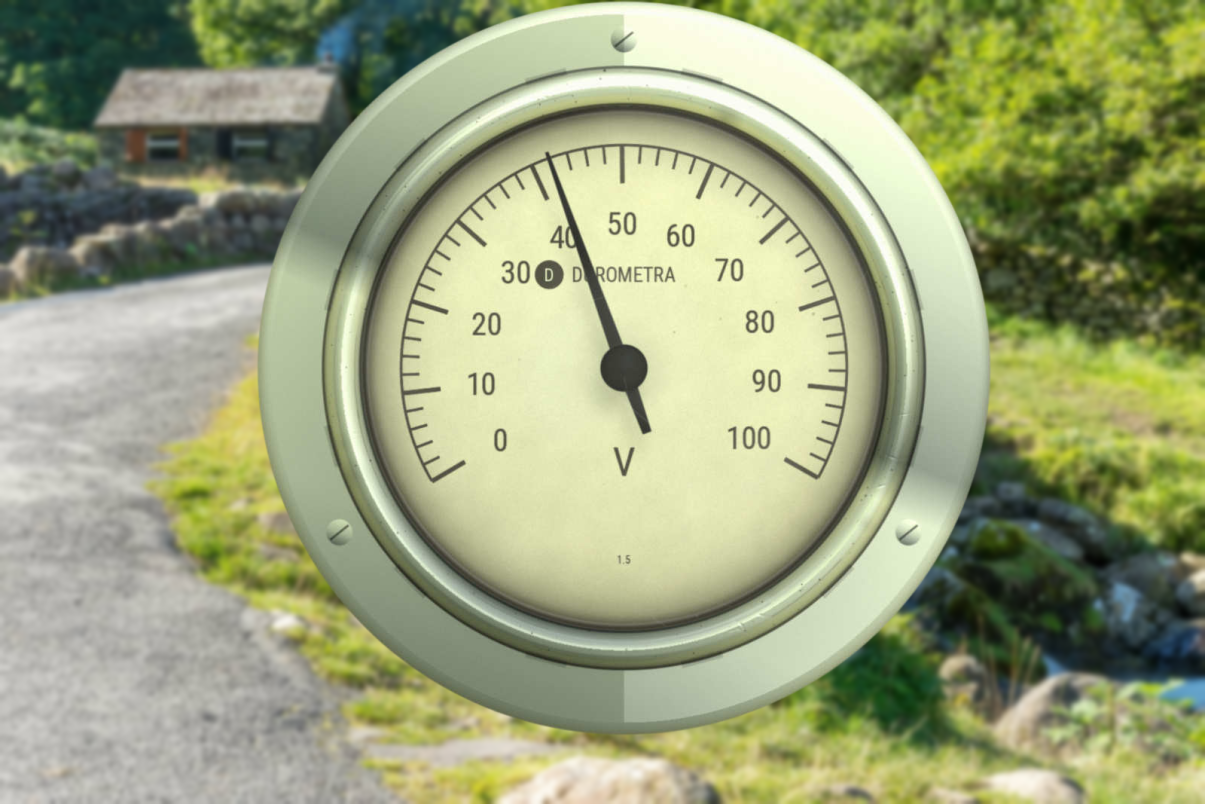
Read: 42V
